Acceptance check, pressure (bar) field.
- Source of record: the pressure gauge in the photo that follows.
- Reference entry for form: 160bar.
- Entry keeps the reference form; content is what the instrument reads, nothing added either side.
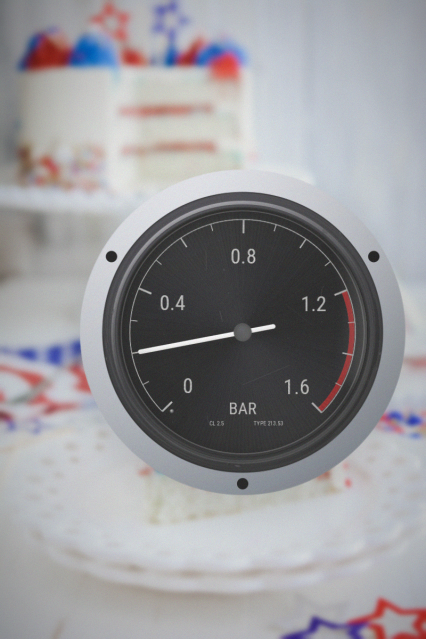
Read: 0.2bar
